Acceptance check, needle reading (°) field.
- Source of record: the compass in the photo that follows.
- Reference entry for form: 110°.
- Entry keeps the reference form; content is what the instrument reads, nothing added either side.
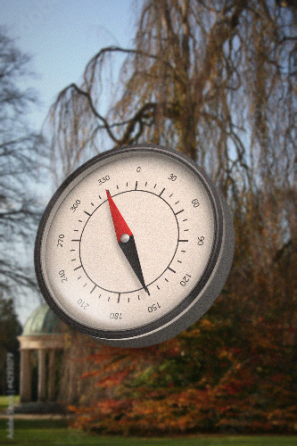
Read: 330°
